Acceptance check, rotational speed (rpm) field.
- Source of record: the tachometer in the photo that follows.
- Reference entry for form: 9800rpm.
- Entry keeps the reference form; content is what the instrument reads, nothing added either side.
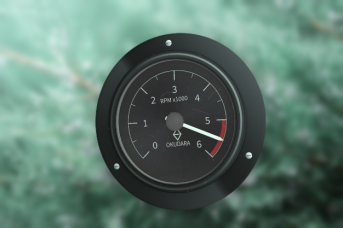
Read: 5500rpm
